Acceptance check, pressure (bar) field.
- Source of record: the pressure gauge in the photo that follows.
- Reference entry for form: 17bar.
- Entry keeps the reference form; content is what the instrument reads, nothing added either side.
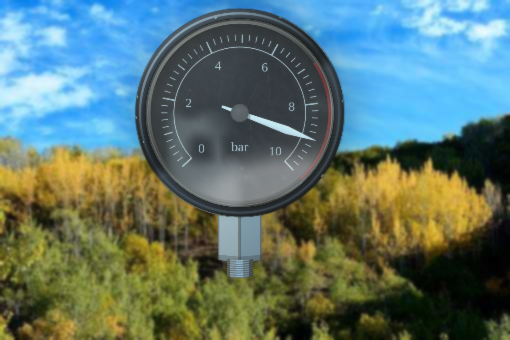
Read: 9bar
